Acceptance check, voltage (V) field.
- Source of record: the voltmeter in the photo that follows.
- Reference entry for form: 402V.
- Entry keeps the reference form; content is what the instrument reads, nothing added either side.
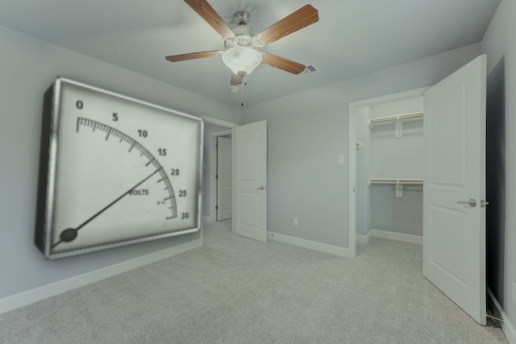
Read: 17.5V
